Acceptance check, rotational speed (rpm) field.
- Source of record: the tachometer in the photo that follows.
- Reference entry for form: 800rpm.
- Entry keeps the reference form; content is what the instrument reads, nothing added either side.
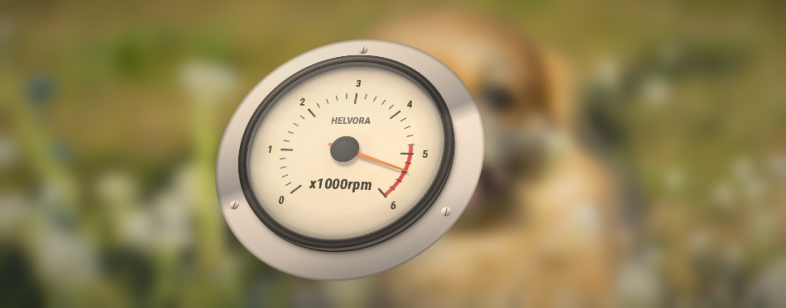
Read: 5400rpm
